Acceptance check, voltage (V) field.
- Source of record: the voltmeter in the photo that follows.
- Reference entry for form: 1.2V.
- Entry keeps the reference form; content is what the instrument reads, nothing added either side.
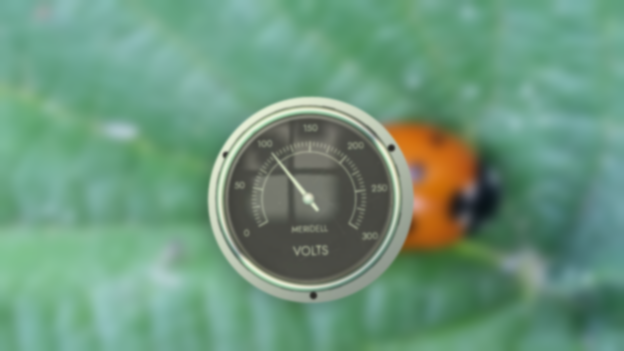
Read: 100V
